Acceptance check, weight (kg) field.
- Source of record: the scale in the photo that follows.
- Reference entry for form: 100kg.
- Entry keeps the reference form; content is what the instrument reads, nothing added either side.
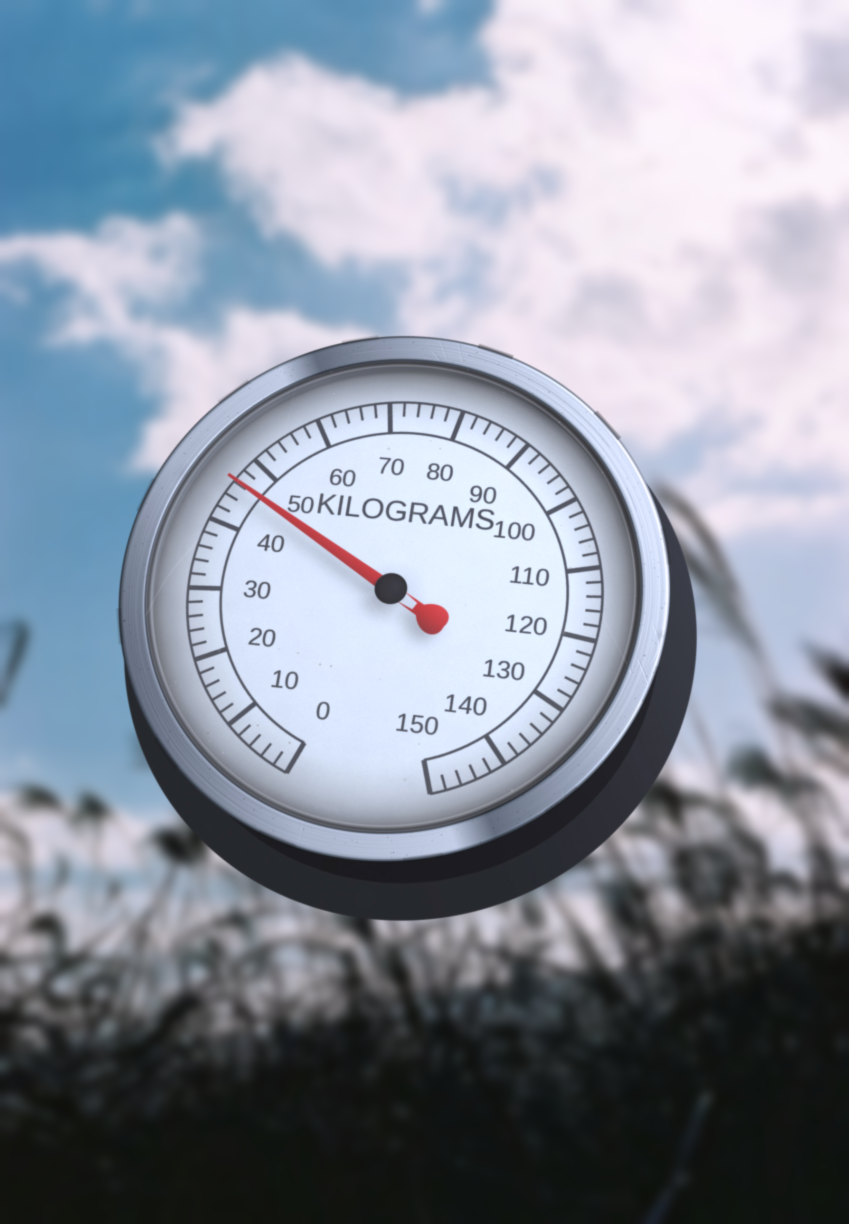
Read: 46kg
